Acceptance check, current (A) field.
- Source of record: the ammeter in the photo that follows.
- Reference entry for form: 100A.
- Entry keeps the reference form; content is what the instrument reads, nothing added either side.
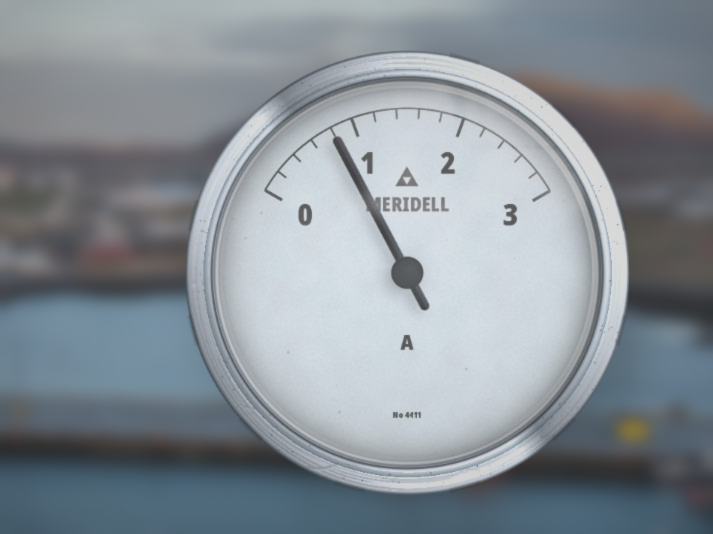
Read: 0.8A
